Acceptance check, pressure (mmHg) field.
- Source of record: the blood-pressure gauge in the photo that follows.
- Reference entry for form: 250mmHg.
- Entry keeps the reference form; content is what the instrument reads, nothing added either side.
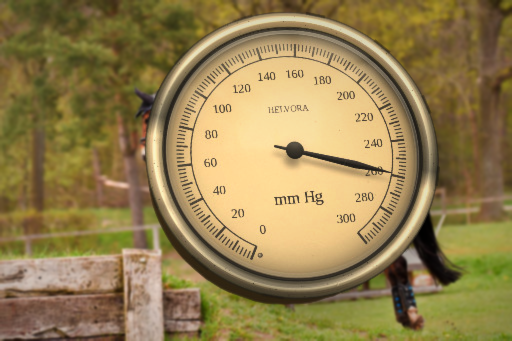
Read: 260mmHg
